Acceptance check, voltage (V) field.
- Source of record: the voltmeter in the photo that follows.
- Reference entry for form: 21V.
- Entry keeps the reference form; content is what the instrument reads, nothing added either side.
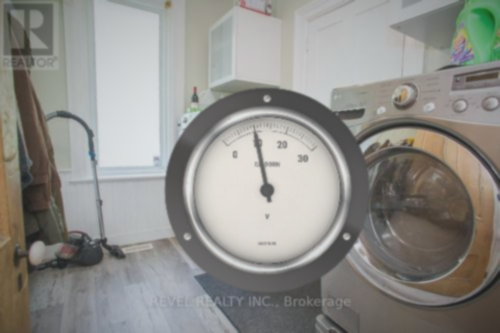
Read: 10V
